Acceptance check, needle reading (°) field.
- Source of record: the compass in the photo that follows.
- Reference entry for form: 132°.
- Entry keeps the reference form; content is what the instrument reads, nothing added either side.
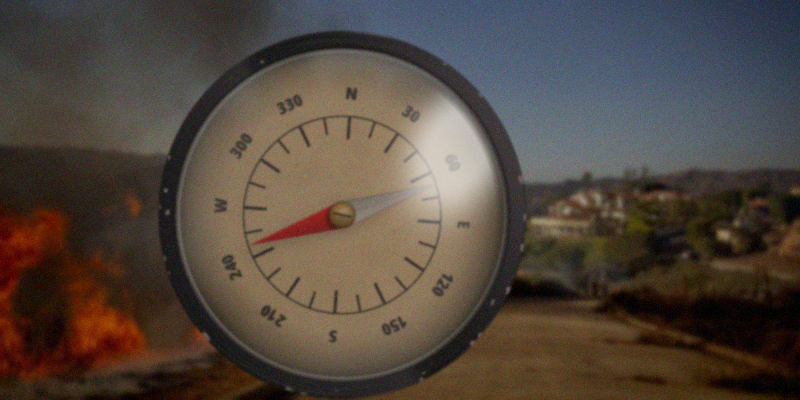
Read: 247.5°
